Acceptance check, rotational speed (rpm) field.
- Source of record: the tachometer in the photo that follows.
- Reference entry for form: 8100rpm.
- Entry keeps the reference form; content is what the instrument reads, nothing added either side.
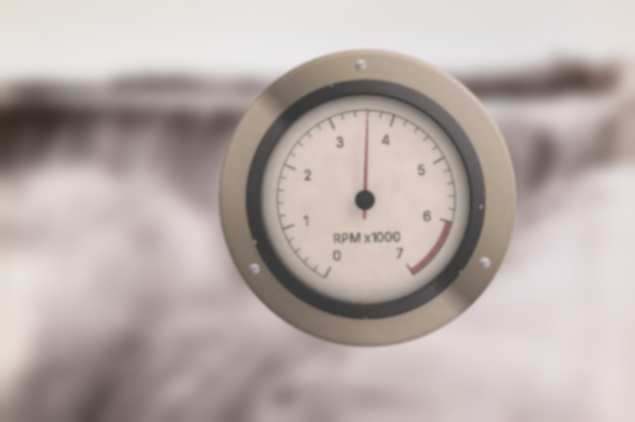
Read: 3600rpm
